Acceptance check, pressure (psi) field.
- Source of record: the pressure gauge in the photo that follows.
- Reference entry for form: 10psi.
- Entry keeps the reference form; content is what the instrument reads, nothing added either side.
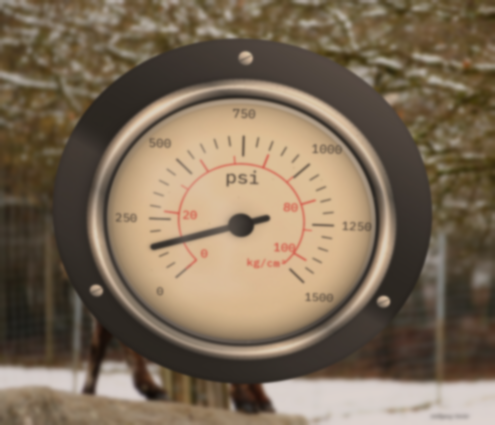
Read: 150psi
